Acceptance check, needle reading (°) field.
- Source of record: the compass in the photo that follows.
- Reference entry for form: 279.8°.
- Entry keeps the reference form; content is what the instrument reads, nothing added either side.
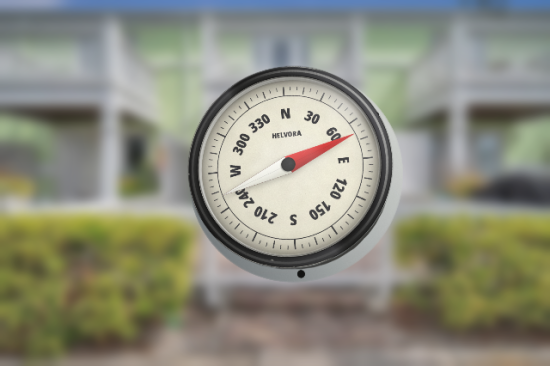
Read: 70°
